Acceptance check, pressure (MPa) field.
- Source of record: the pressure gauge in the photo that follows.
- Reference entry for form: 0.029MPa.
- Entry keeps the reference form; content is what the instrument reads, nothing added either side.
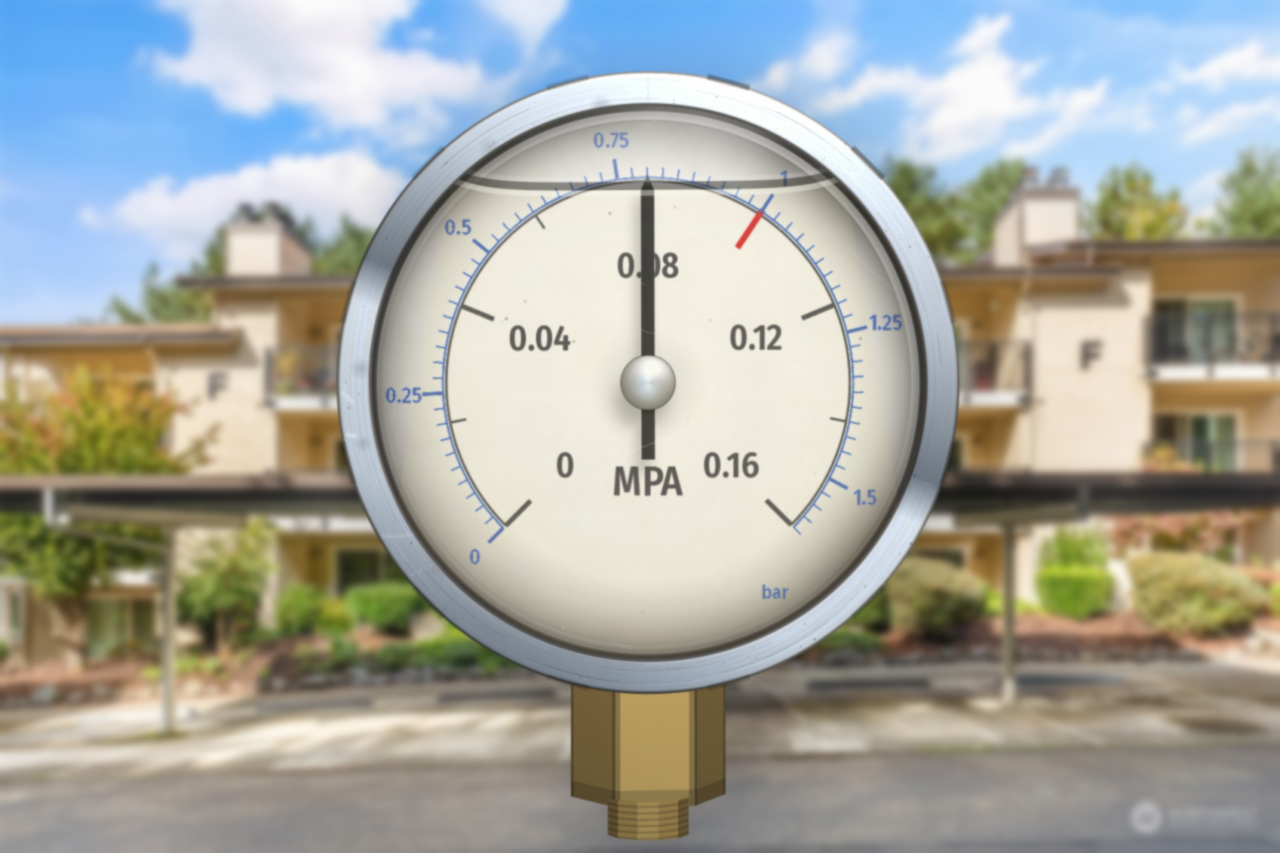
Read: 0.08MPa
